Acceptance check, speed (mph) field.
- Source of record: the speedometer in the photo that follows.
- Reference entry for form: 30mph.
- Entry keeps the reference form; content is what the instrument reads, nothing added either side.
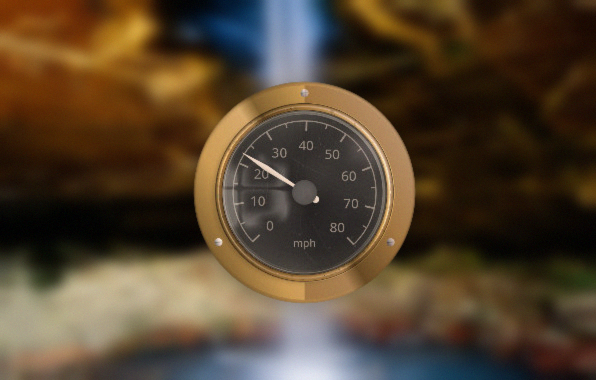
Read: 22.5mph
